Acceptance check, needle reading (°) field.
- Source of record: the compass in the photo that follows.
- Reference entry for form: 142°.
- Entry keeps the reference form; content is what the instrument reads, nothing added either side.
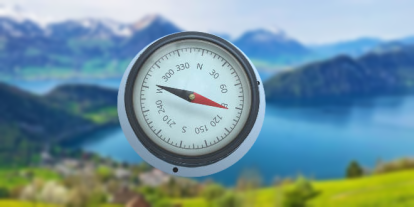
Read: 95°
